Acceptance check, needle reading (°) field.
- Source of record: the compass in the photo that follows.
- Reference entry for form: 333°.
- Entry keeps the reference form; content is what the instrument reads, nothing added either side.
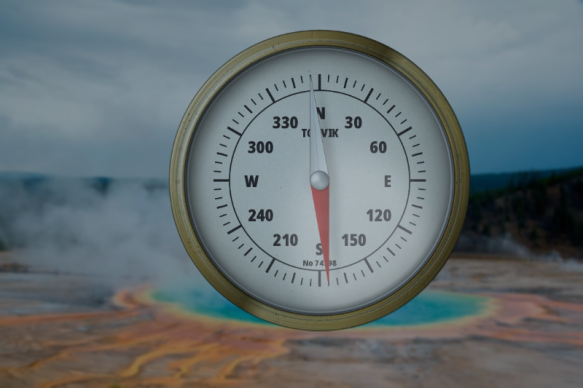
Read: 175°
